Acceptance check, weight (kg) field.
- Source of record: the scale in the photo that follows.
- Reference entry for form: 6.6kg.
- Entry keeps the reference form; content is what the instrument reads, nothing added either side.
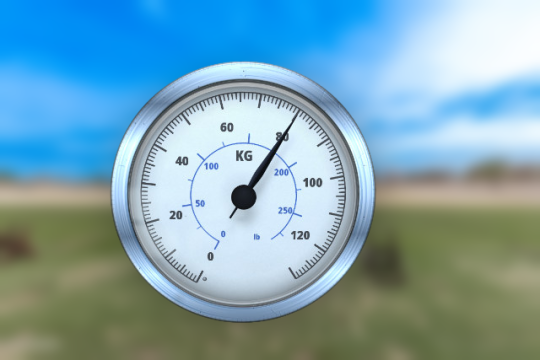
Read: 80kg
